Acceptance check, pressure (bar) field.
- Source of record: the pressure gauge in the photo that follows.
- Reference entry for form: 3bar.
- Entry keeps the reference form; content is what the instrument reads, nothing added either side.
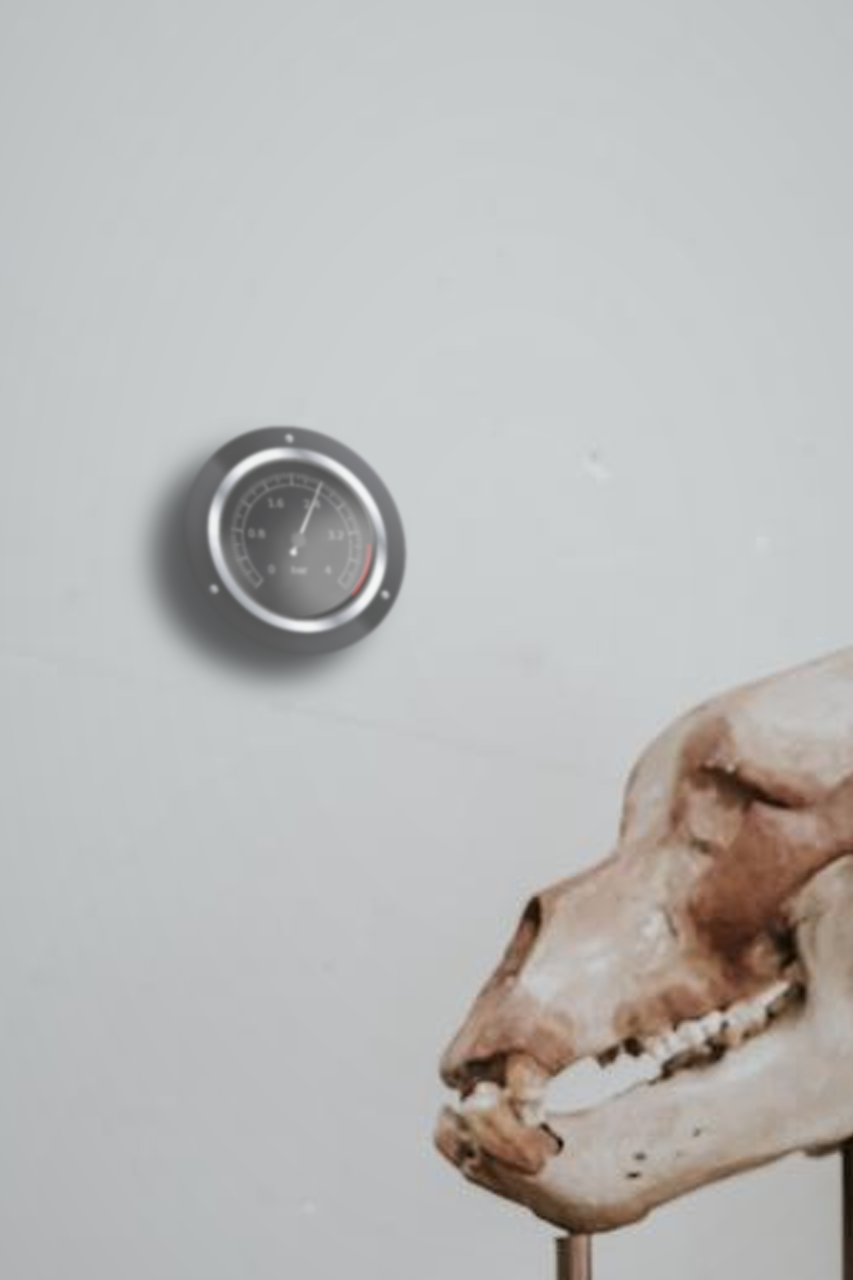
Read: 2.4bar
